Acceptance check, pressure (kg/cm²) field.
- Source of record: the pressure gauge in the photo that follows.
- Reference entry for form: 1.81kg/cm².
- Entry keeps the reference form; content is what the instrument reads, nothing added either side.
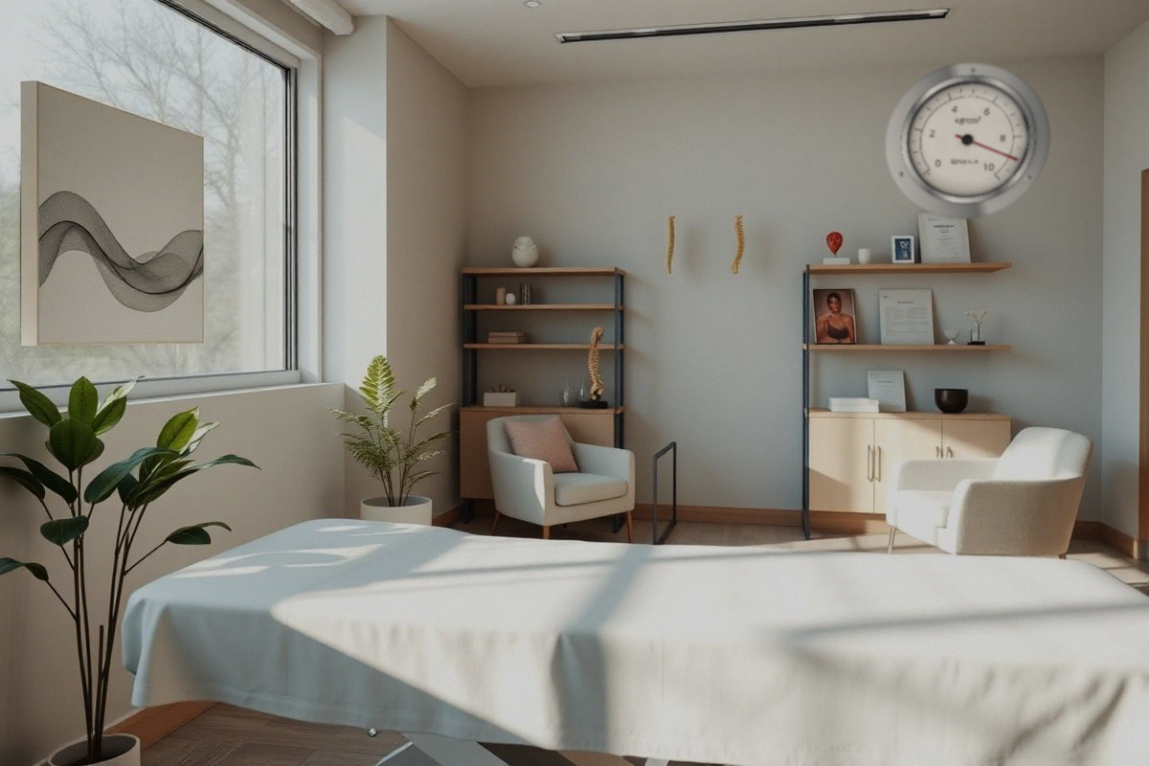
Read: 9kg/cm²
